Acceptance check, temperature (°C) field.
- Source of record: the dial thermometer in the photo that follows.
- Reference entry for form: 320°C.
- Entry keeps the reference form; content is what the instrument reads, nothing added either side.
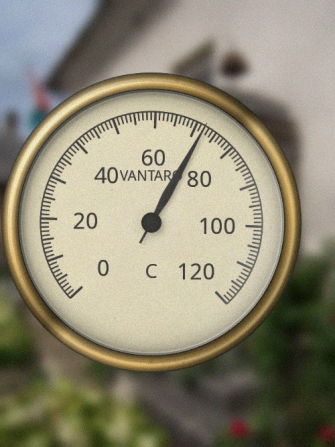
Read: 72°C
